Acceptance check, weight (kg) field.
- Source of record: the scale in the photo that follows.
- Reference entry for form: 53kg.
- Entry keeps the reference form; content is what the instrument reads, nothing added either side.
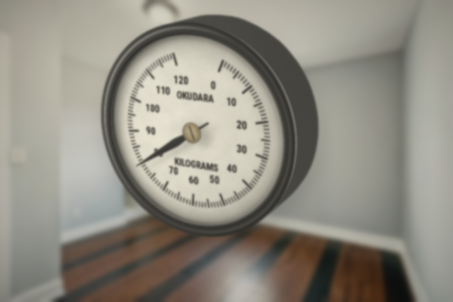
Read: 80kg
